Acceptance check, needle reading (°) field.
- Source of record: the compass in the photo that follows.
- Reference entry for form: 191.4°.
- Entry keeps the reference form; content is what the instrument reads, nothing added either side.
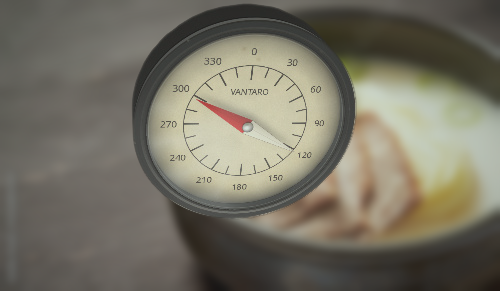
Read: 300°
